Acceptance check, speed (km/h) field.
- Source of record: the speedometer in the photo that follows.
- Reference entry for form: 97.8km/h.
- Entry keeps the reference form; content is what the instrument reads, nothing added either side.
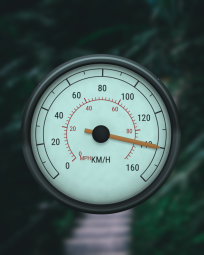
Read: 140km/h
